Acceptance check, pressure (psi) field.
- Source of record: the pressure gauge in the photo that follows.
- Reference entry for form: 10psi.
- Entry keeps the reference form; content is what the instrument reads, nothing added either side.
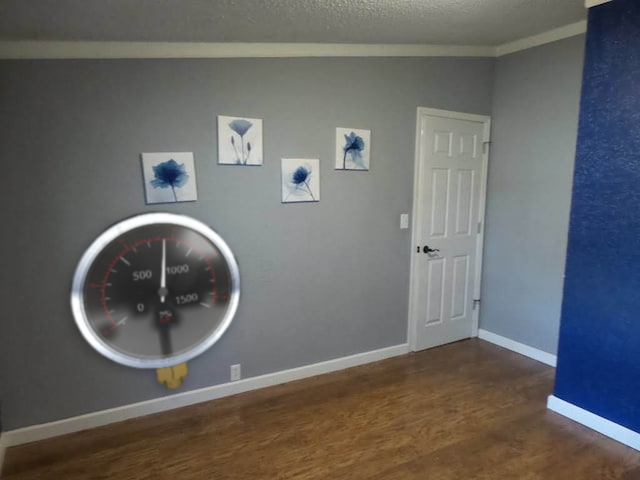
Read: 800psi
